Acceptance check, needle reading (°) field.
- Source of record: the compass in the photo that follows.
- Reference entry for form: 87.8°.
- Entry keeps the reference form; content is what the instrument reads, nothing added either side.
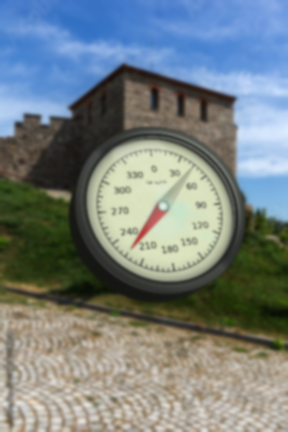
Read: 225°
